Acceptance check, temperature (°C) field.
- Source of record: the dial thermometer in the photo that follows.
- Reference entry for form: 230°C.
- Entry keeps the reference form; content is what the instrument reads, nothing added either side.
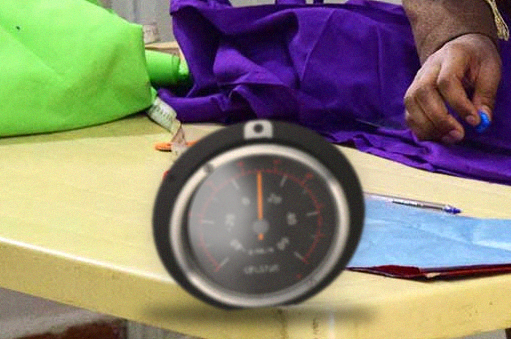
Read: 10°C
